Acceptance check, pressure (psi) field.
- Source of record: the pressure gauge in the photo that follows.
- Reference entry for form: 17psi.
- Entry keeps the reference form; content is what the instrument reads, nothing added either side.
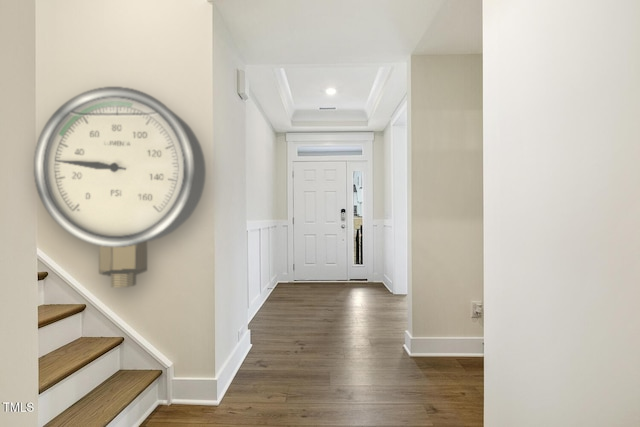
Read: 30psi
